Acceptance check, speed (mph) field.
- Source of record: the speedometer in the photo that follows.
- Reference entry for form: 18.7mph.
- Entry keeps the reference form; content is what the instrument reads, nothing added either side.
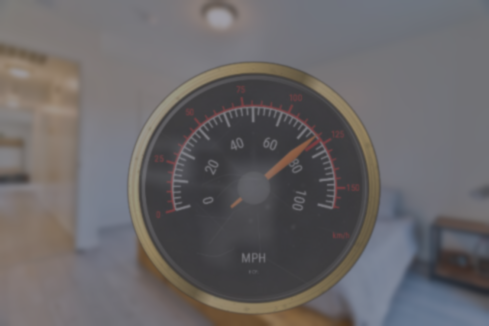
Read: 74mph
